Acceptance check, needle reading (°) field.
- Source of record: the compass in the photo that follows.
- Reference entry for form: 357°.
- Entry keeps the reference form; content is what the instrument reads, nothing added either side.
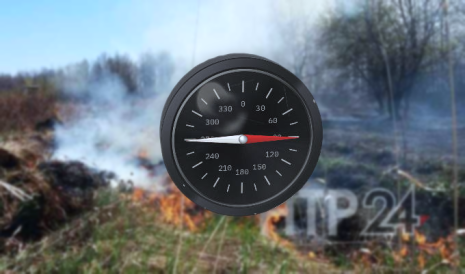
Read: 90°
